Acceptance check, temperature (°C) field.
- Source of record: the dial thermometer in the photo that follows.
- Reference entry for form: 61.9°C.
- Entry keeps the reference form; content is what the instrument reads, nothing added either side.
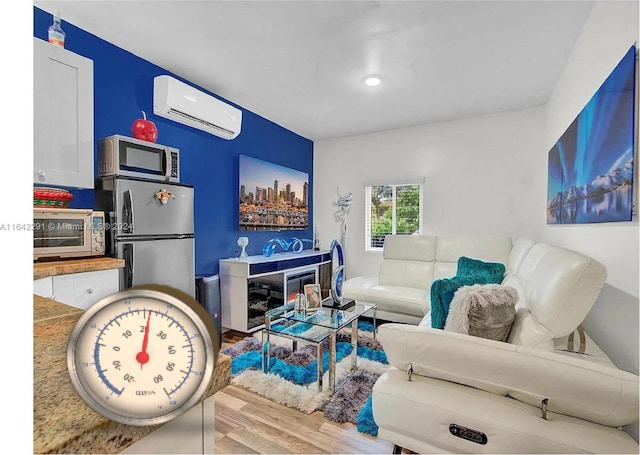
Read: 22°C
